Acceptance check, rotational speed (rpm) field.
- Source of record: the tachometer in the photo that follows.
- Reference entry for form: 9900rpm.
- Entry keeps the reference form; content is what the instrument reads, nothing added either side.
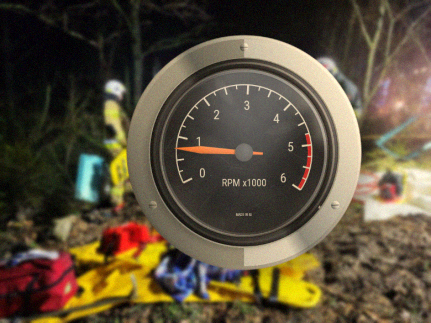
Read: 750rpm
